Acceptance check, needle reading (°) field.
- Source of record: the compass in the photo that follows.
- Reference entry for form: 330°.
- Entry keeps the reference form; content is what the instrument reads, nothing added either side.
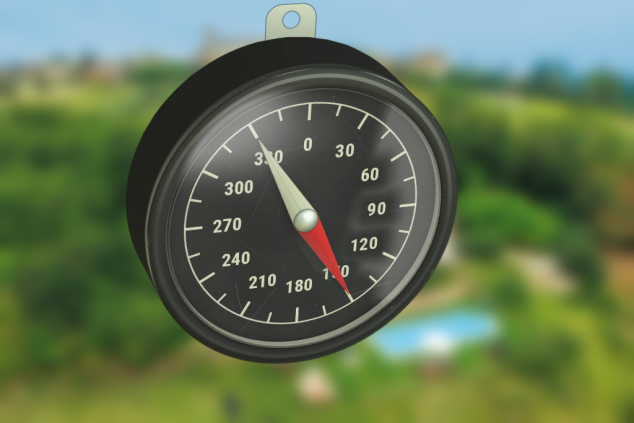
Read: 150°
